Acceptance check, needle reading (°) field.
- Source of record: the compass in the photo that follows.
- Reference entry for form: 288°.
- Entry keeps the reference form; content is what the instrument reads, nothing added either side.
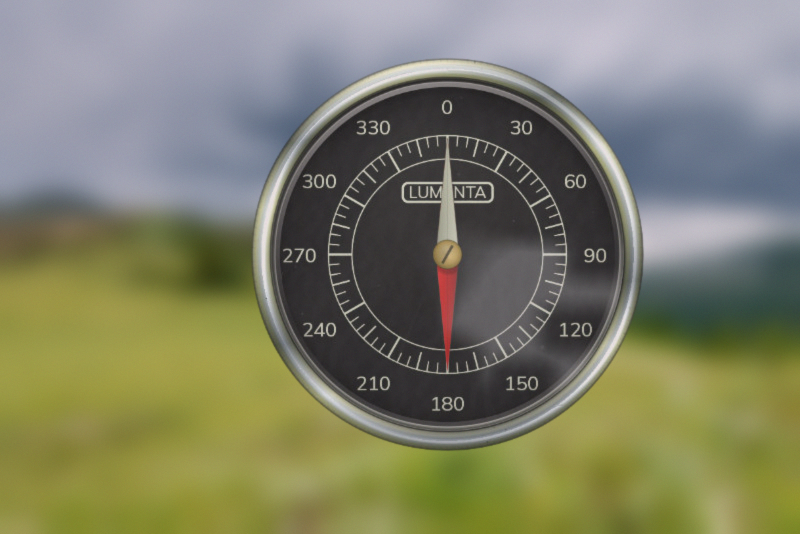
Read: 180°
